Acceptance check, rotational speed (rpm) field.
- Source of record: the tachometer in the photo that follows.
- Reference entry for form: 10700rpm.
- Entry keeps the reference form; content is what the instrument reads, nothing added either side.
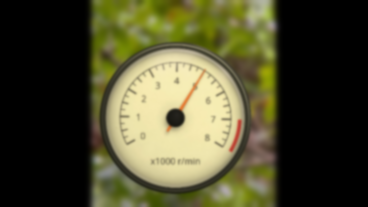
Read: 5000rpm
